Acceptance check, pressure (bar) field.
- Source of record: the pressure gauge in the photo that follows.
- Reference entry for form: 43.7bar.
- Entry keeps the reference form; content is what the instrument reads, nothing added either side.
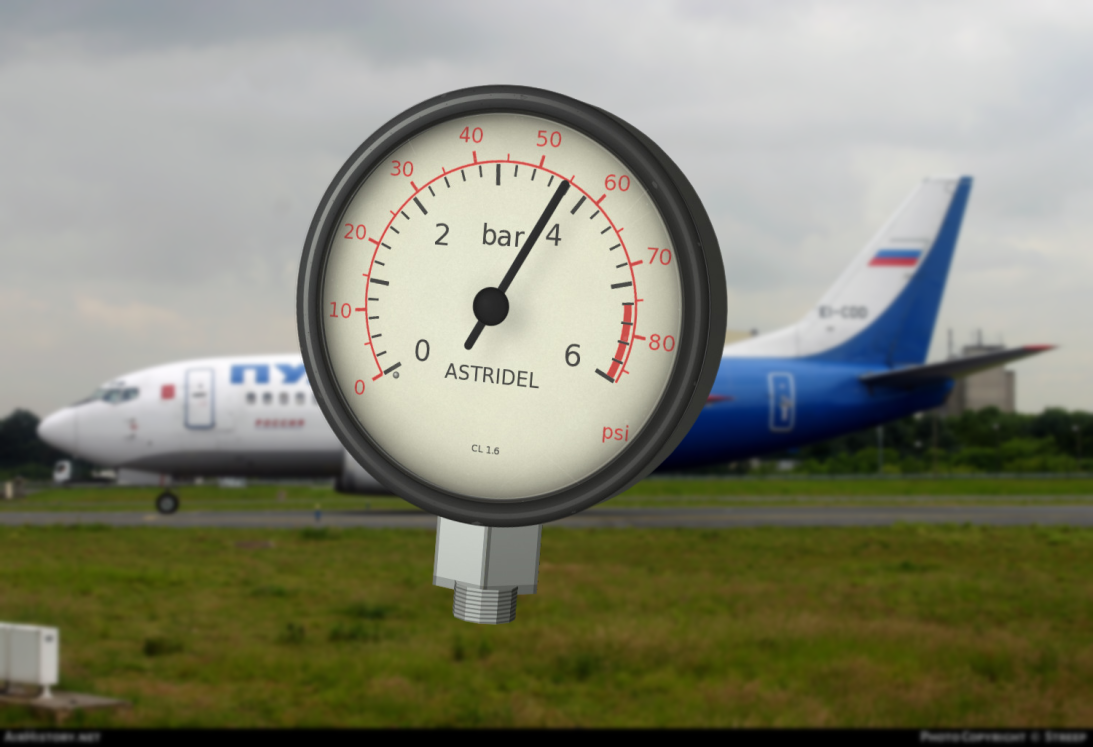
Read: 3.8bar
